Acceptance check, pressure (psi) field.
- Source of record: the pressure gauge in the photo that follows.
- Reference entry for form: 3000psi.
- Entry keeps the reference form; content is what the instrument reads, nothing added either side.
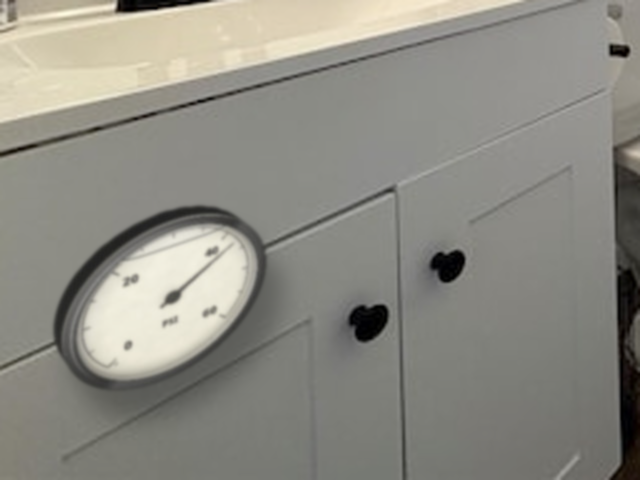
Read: 42.5psi
